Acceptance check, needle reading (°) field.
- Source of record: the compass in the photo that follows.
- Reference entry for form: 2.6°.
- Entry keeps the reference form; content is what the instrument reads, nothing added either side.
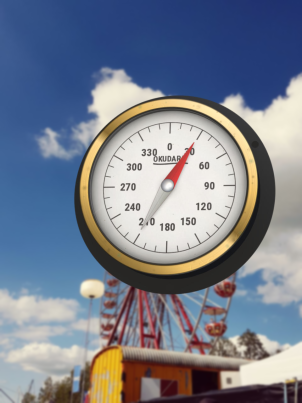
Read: 30°
